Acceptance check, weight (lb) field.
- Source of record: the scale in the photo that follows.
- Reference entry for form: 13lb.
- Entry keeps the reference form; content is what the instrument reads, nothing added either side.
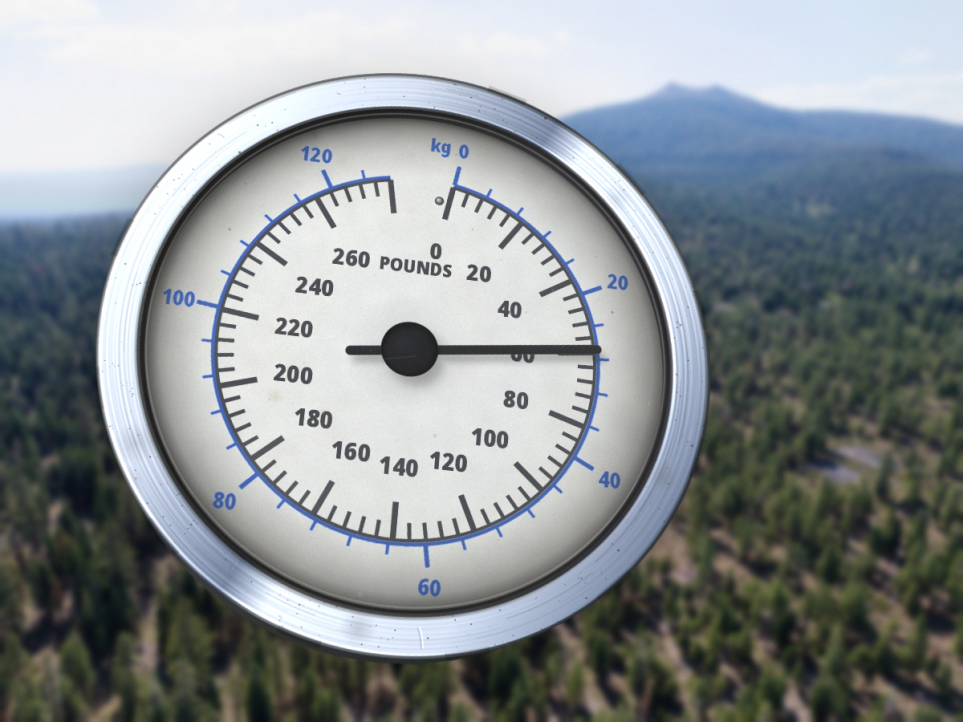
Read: 60lb
